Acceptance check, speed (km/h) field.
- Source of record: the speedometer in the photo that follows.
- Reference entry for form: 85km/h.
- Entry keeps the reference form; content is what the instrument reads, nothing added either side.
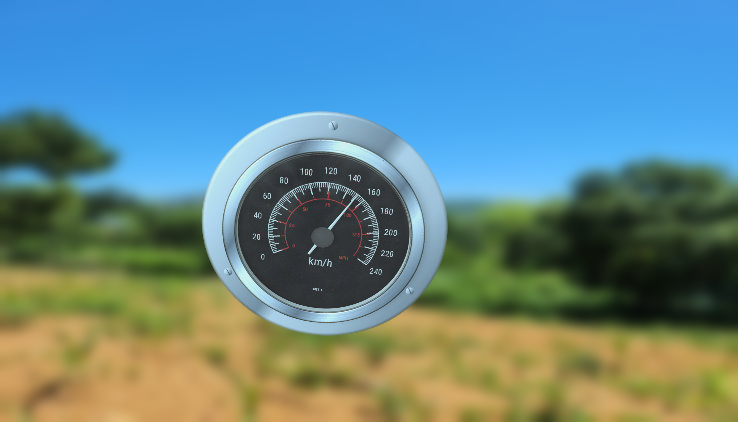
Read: 150km/h
